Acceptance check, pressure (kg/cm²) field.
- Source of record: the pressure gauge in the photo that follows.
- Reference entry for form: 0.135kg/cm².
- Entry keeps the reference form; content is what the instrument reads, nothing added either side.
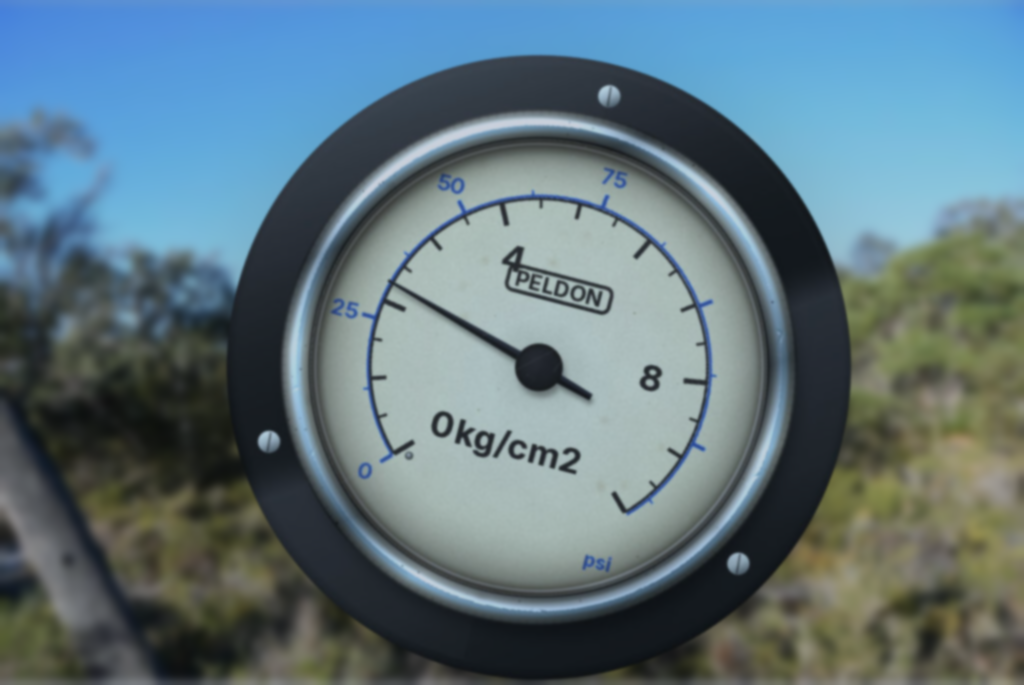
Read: 2.25kg/cm²
